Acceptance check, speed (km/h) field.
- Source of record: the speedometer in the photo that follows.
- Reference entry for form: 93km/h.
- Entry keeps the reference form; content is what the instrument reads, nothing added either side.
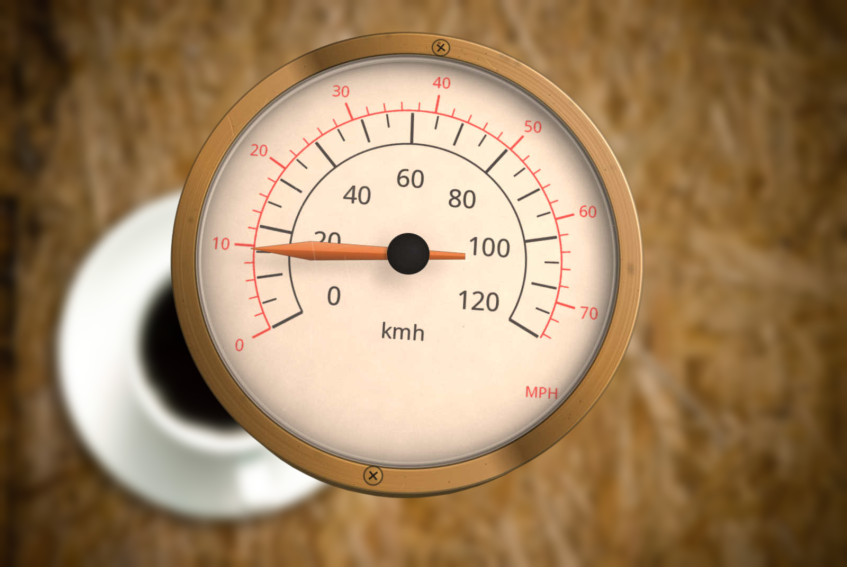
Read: 15km/h
